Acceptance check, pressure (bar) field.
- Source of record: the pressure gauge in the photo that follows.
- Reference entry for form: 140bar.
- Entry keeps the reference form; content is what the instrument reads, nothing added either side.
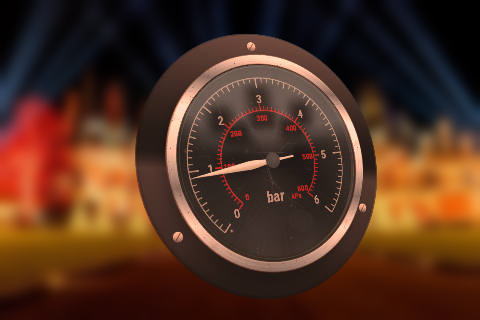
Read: 0.9bar
